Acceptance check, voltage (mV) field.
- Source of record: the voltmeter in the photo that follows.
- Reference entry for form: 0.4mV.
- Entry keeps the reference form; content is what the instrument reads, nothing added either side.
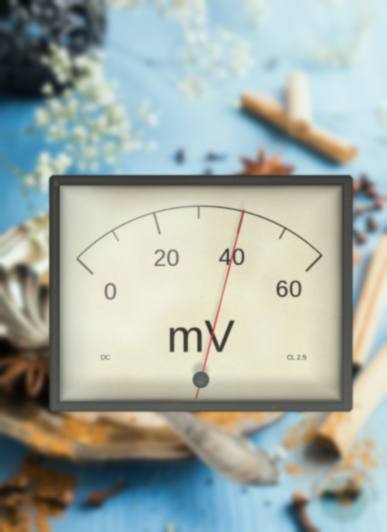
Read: 40mV
